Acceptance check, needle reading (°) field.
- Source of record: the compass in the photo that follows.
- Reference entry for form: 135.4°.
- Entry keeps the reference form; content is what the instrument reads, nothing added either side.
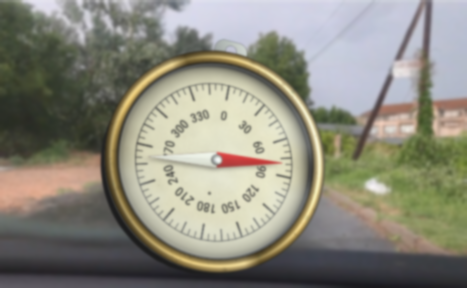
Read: 80°
